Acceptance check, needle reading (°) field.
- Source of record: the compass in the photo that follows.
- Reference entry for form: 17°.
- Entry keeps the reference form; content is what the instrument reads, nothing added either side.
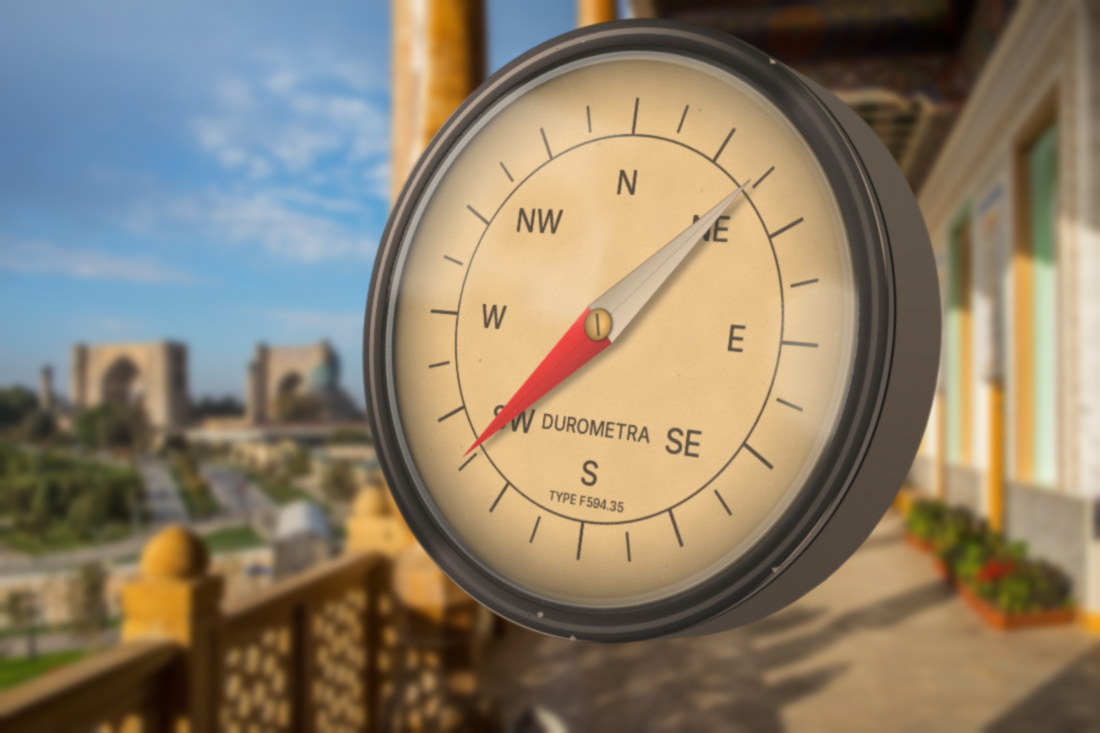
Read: 225°
